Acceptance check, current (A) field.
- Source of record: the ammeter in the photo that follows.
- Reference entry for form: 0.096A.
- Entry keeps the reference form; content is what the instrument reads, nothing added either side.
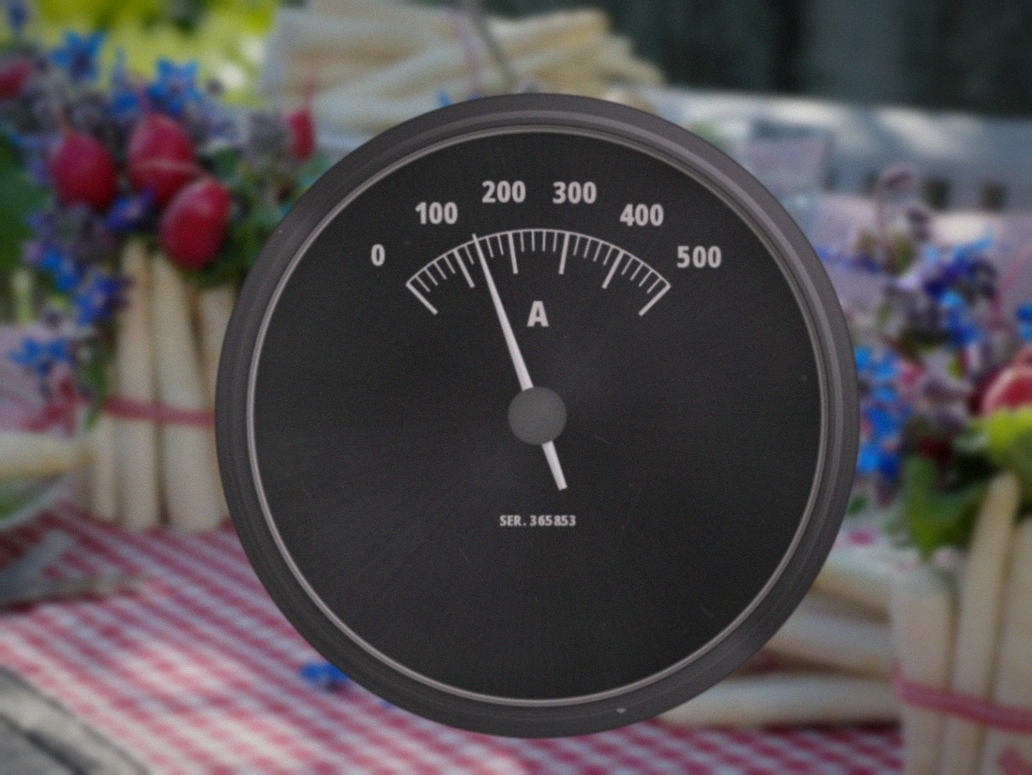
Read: 140A
